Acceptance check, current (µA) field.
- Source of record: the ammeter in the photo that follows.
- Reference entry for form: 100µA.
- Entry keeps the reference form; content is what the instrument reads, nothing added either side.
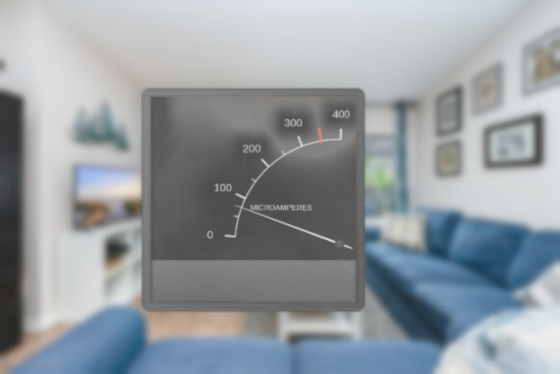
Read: 75µA
